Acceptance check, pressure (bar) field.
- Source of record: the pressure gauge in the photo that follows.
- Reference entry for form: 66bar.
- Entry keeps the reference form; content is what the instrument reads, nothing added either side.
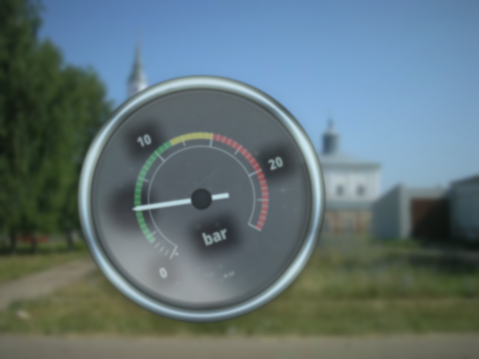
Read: 5bar
